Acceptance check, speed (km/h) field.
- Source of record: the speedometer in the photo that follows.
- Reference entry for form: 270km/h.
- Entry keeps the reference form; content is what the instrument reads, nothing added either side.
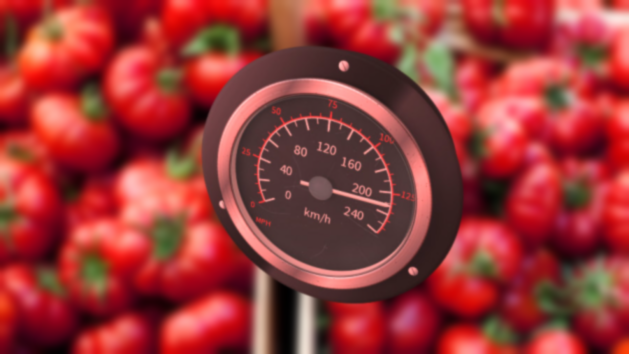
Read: 210km/h
